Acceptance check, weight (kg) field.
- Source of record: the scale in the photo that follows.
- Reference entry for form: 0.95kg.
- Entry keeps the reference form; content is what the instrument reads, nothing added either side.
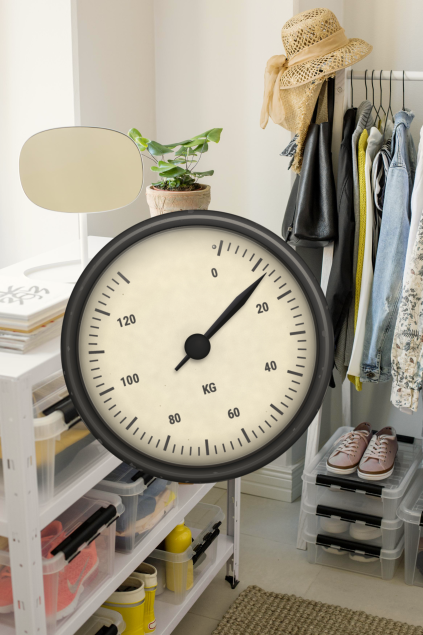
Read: 13kg
